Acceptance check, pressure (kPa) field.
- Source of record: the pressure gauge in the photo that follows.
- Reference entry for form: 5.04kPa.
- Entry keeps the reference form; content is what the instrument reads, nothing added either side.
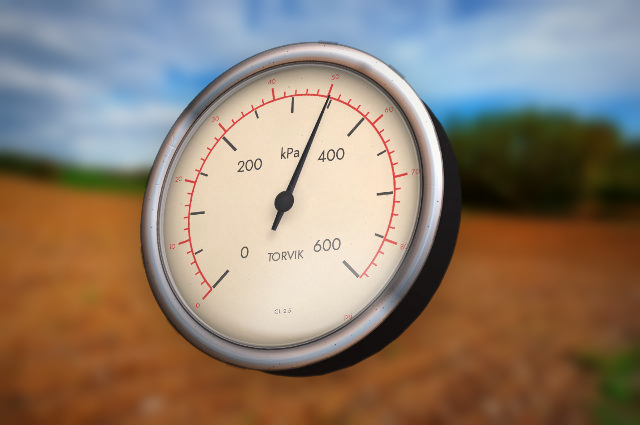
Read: 350kPa
